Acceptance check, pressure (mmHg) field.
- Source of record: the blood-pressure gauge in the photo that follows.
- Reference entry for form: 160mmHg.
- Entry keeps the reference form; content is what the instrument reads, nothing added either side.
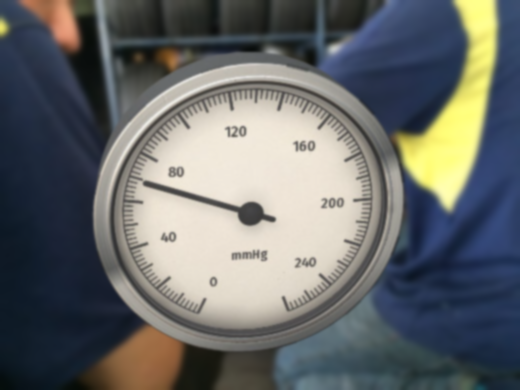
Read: 70mmHg
